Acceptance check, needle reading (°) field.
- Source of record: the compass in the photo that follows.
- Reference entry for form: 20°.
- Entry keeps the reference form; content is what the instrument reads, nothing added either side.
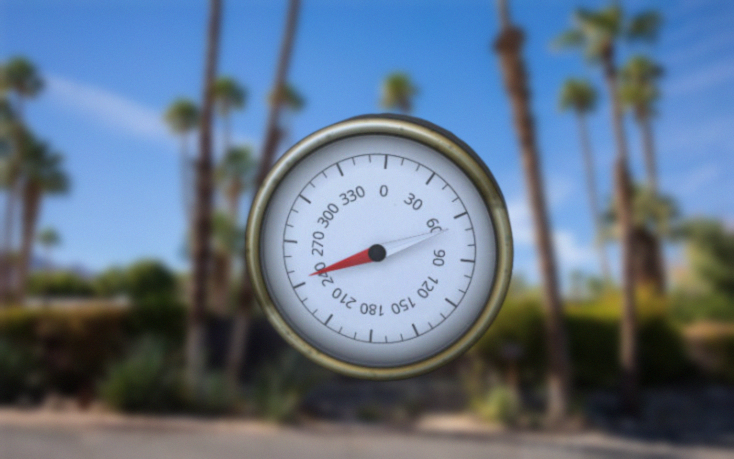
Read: 245°
